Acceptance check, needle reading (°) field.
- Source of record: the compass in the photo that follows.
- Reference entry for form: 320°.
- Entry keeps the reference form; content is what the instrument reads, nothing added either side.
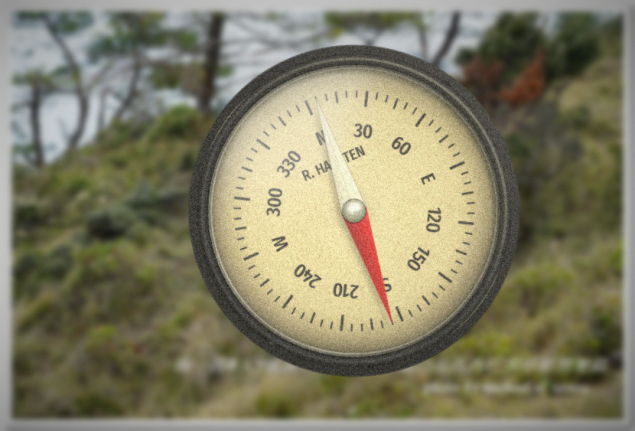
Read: 185°
